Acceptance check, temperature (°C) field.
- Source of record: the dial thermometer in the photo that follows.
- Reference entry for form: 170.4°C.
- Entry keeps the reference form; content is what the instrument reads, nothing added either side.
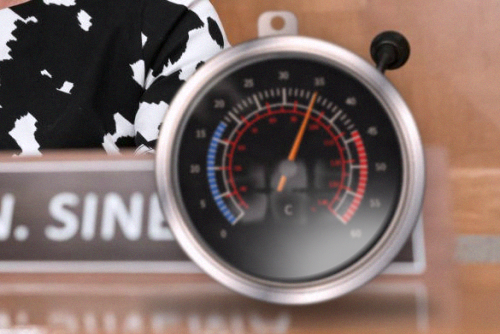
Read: 35°C
